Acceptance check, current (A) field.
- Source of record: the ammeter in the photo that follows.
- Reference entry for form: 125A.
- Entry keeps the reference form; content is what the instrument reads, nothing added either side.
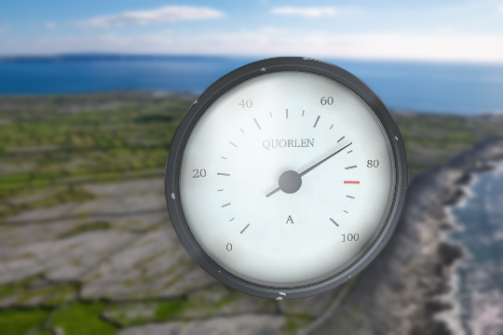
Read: 72.5A
